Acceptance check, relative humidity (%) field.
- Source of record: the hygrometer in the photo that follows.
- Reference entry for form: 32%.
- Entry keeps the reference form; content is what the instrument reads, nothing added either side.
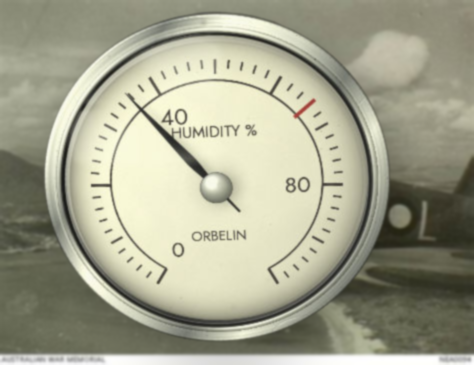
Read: 36%
